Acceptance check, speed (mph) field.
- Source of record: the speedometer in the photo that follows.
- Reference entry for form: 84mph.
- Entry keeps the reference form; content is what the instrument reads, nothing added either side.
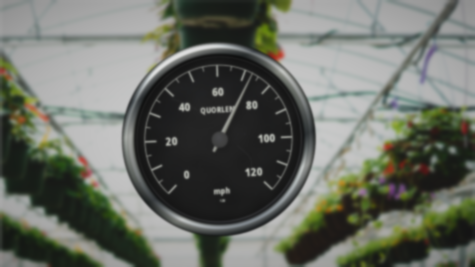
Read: 72.5mph
